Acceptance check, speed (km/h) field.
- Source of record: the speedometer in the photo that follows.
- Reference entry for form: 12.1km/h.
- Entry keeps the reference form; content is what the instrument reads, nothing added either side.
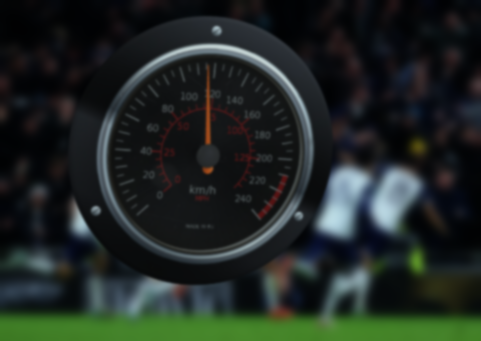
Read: 115km/h
